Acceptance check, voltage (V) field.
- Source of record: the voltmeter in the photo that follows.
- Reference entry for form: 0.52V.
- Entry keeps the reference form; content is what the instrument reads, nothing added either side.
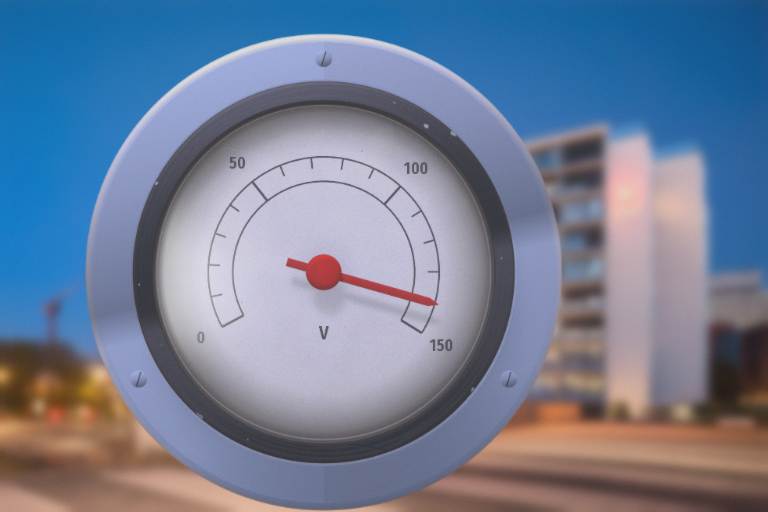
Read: 140V
